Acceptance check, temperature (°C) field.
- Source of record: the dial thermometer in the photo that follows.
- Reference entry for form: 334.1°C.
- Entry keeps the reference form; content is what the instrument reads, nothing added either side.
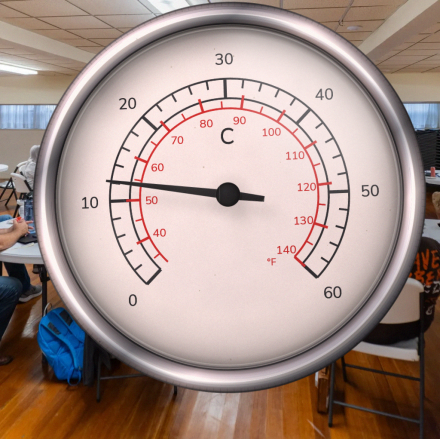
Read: 12°C
